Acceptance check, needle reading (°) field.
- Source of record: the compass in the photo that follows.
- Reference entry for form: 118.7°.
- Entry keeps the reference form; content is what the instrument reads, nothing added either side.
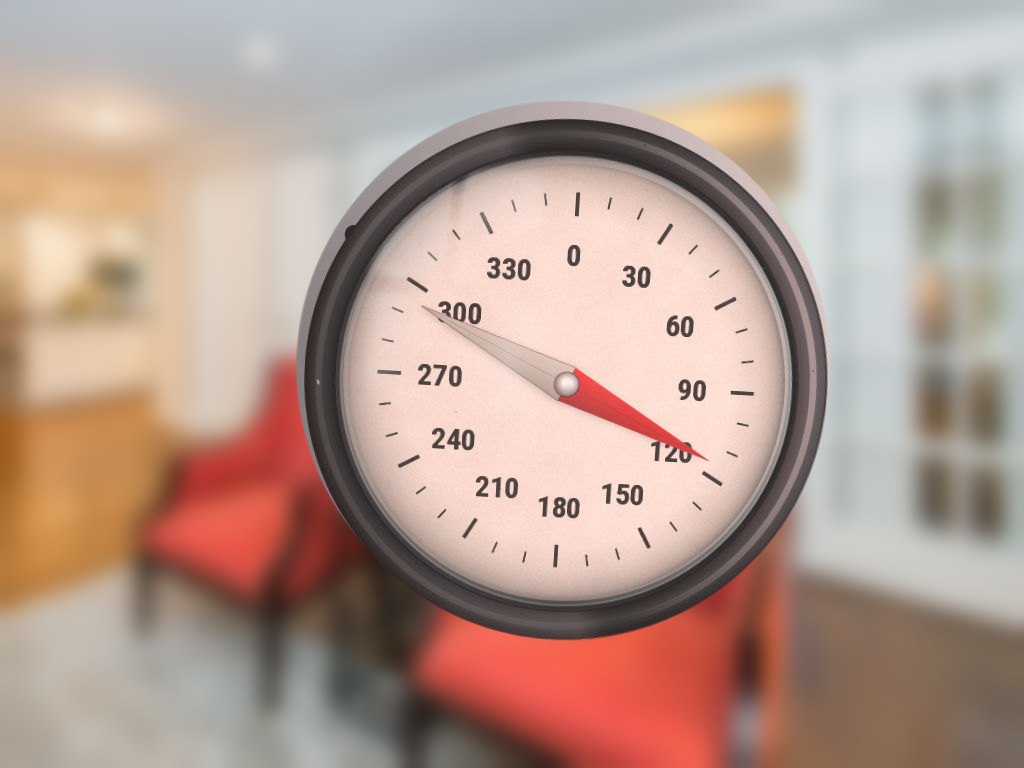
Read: 115°
